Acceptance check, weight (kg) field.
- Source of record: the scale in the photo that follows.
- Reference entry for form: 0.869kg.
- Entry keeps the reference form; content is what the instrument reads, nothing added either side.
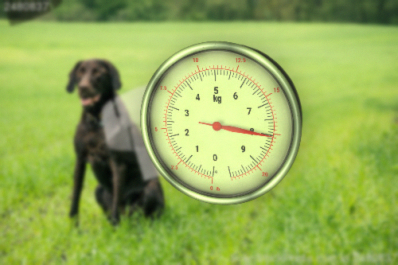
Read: 8kg
